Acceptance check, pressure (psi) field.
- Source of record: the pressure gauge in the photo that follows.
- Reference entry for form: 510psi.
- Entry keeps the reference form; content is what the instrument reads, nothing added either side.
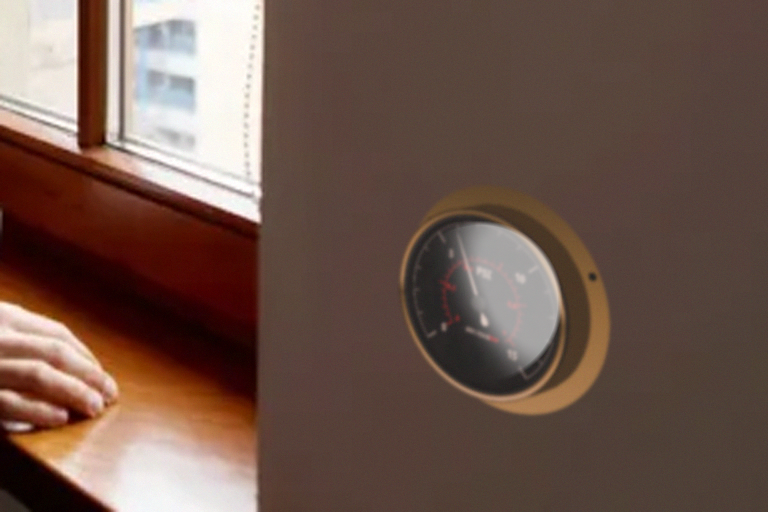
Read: 6psi
